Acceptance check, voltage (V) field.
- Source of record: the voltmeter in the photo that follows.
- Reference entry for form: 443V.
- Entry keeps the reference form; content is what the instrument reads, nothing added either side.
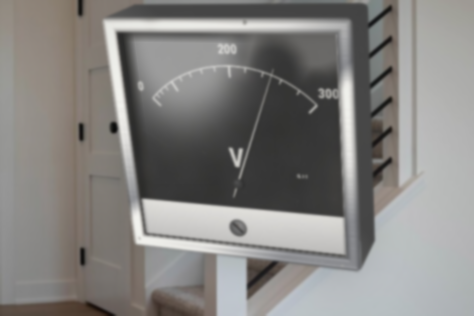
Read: 250V
